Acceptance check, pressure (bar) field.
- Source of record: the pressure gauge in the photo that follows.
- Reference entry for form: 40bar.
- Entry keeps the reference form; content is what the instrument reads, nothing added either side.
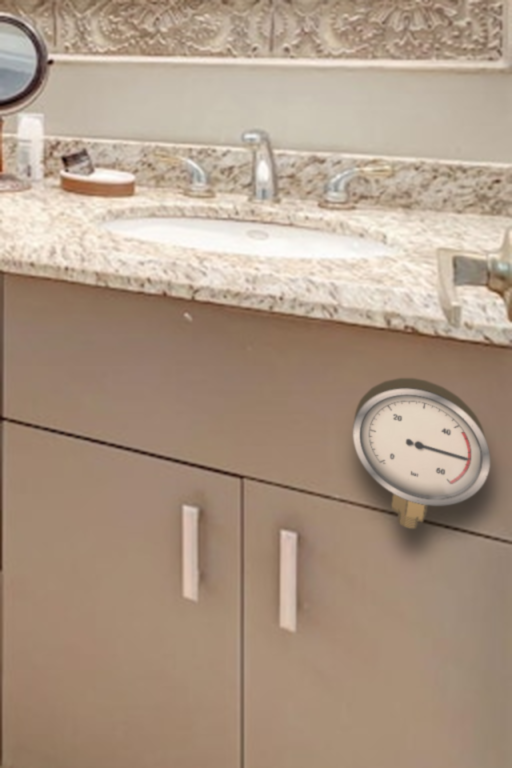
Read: 50bar
